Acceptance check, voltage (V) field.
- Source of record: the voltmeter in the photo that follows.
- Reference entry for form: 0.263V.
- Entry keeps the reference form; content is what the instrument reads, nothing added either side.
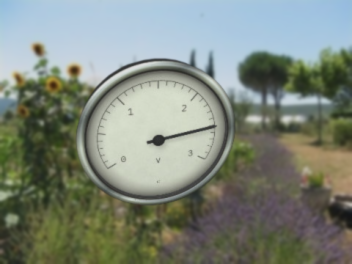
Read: 2.5V
